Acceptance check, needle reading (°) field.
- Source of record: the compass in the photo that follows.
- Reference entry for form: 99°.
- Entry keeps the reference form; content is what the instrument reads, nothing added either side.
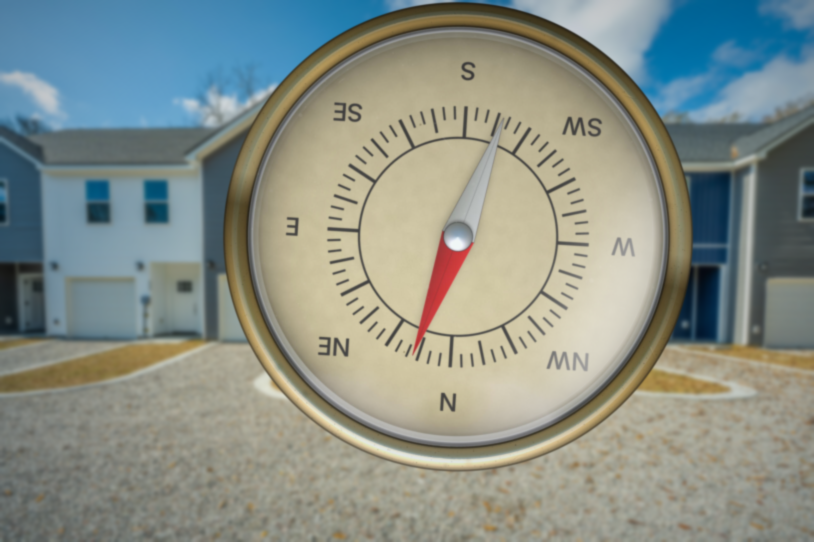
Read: 17.5°
